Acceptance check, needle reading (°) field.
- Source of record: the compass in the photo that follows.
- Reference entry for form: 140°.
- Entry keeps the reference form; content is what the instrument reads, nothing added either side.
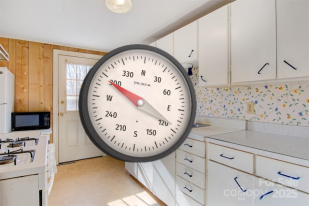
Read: 295°
